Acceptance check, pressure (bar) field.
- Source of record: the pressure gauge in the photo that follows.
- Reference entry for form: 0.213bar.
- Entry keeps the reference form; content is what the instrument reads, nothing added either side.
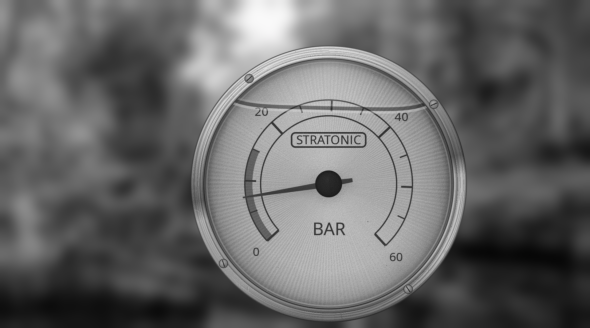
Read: 7.5bar
